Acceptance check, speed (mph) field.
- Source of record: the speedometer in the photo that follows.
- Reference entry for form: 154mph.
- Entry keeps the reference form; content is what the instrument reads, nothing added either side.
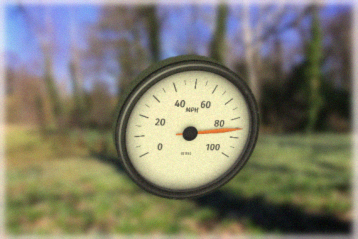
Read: 85mph
